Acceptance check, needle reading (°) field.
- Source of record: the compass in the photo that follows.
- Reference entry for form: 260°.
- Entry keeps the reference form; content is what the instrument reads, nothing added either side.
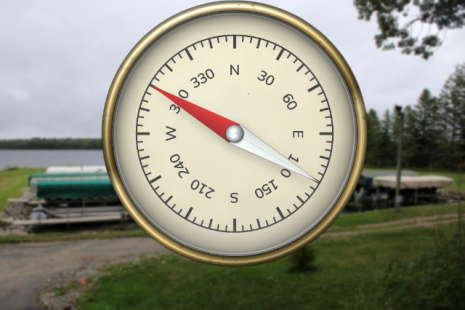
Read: 300°
